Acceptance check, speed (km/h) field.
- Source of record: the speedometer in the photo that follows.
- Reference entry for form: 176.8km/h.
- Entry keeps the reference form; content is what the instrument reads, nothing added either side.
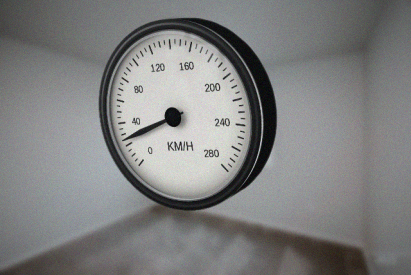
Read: 25km/h
